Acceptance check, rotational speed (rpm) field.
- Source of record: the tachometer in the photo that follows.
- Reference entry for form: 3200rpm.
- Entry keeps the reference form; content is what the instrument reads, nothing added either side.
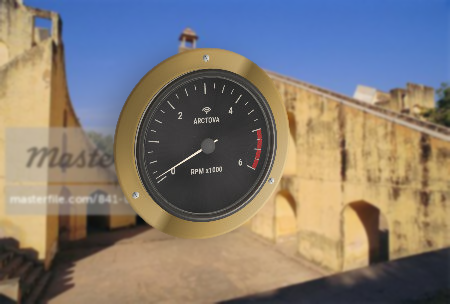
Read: 125rpm
